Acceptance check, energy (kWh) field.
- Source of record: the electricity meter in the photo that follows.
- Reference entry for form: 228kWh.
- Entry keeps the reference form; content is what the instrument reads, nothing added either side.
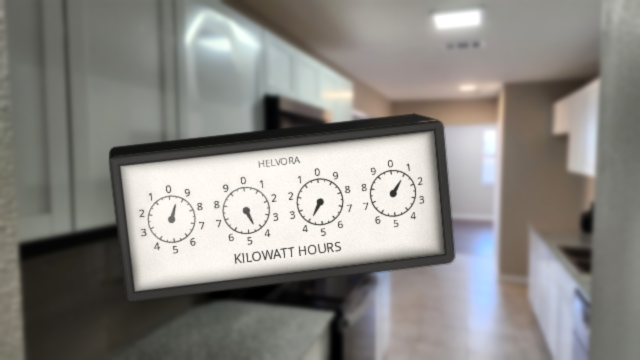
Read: 9441kWh
